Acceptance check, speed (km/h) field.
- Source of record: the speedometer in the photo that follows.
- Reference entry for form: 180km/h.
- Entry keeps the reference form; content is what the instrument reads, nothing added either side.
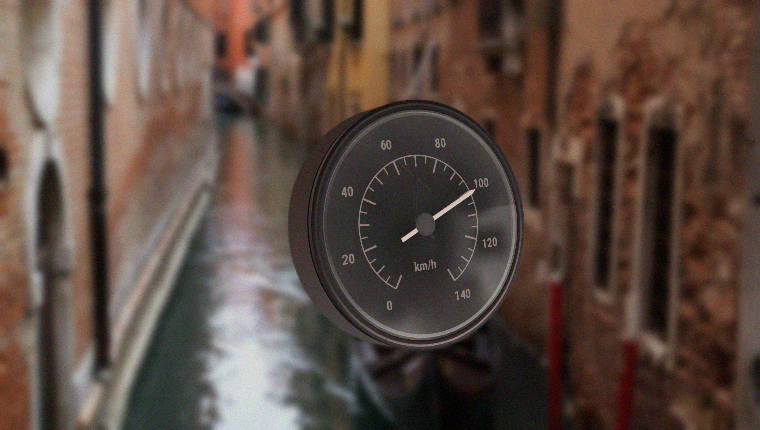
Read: 100km/h
